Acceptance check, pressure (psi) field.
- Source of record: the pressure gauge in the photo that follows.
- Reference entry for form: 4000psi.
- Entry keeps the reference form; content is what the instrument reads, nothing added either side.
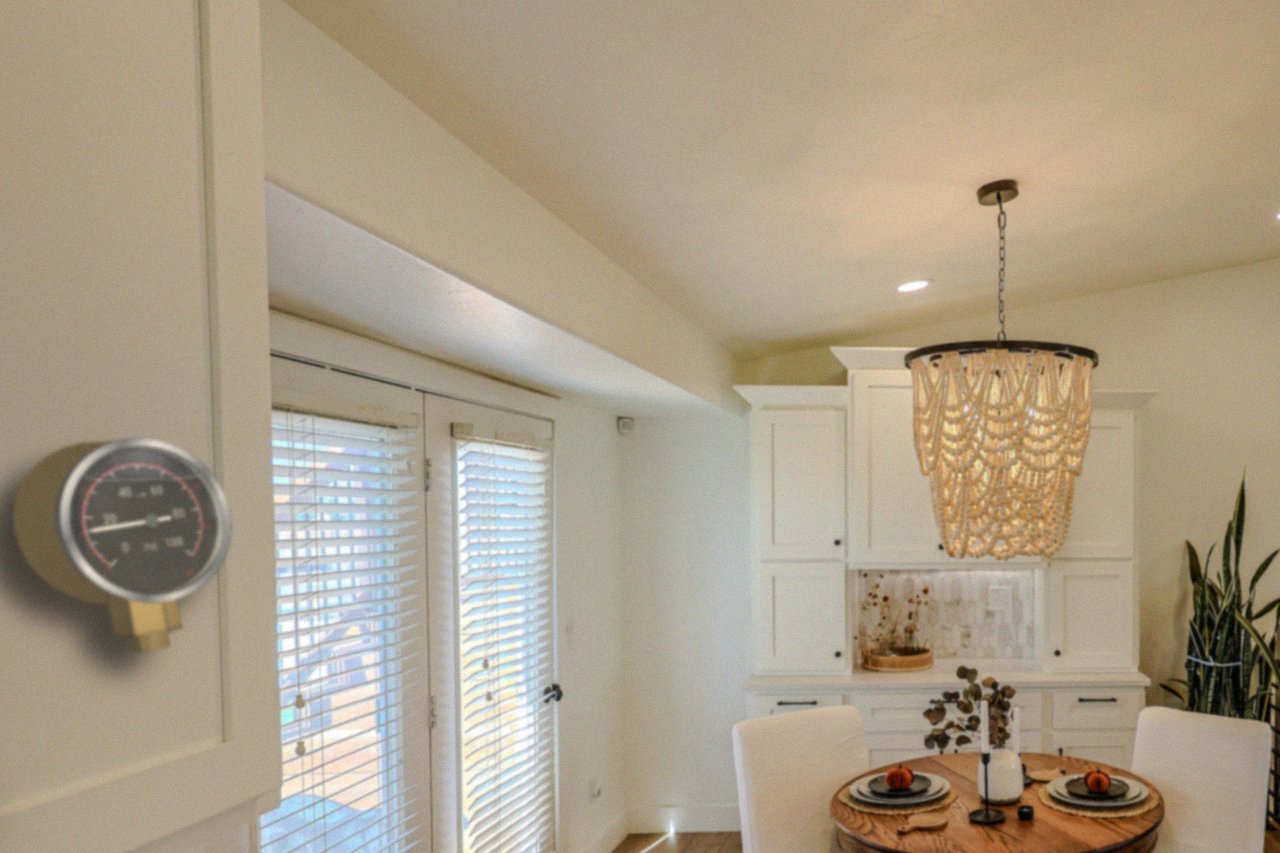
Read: 15psi
